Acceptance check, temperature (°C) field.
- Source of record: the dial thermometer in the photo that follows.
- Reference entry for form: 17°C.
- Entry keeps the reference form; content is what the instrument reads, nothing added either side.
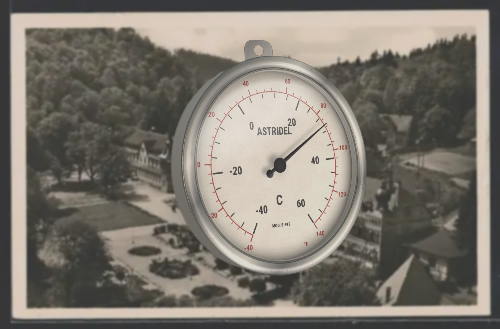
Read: 30°C
